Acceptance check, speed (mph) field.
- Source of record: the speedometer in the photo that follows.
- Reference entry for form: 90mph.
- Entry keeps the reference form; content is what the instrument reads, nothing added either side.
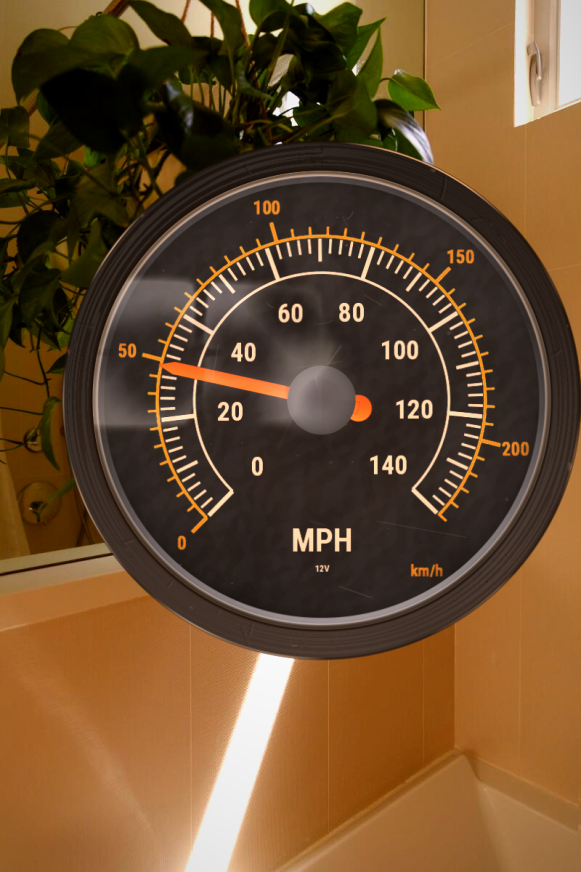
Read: 30mph
